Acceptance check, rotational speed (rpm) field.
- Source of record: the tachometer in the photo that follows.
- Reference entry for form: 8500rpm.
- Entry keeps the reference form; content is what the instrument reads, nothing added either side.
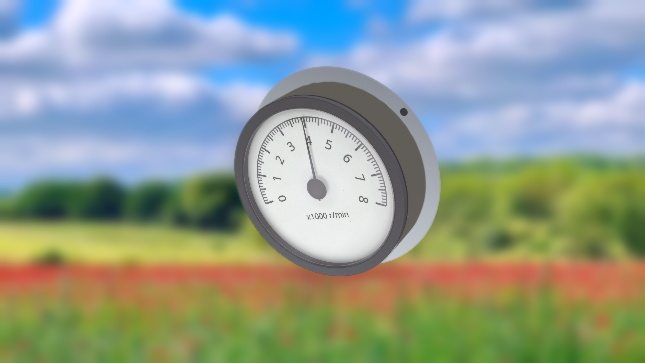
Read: 4000rpm
